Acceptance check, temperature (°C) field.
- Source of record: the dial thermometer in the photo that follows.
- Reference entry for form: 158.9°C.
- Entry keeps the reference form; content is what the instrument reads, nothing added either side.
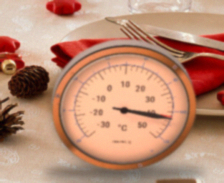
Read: 40°C
